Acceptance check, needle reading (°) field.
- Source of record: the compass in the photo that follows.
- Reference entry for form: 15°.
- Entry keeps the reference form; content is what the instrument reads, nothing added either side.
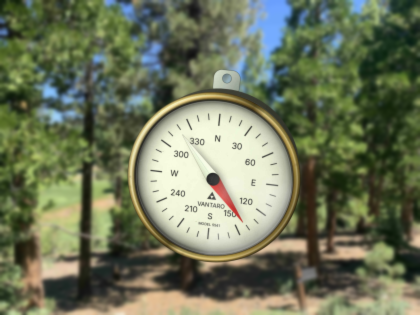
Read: 140°
